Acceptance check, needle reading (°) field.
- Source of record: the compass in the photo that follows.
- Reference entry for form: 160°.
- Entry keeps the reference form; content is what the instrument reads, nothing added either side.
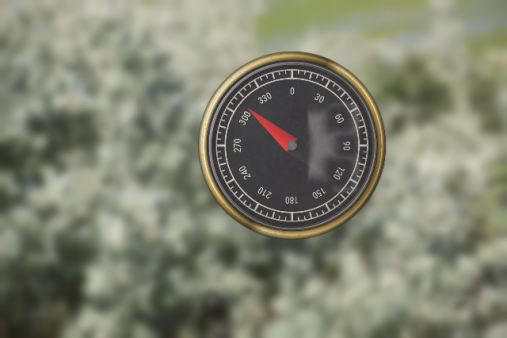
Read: 310°
